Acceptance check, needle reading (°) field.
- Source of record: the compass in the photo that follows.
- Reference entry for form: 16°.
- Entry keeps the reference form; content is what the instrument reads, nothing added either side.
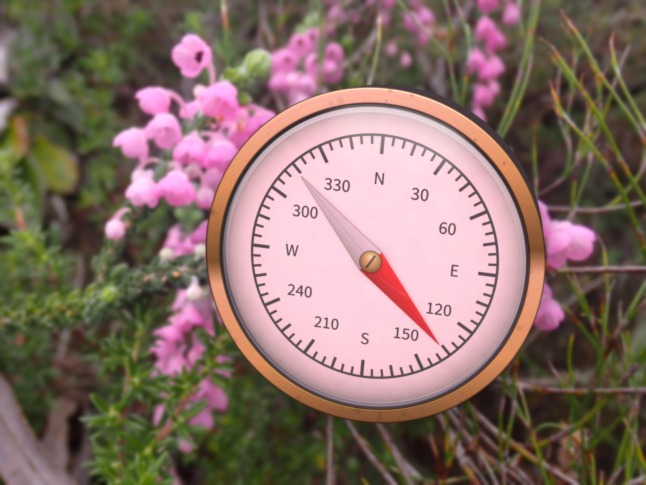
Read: 135°
